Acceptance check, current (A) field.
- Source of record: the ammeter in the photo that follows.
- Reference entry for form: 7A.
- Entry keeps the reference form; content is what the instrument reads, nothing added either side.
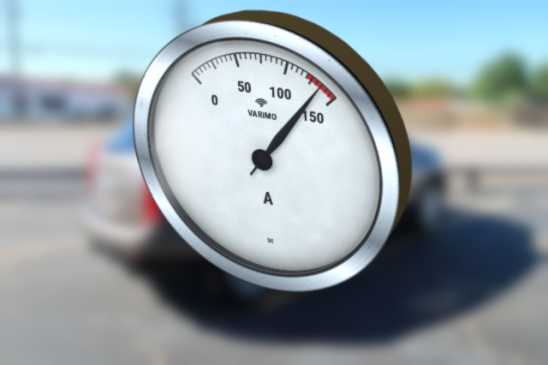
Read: 135A
